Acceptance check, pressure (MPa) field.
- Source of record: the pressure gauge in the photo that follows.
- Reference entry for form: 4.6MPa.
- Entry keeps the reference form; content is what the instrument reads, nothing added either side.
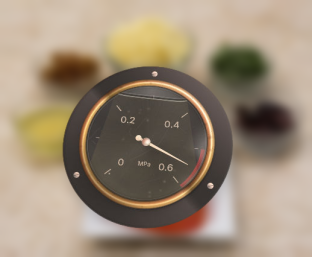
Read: 0.55MPa
